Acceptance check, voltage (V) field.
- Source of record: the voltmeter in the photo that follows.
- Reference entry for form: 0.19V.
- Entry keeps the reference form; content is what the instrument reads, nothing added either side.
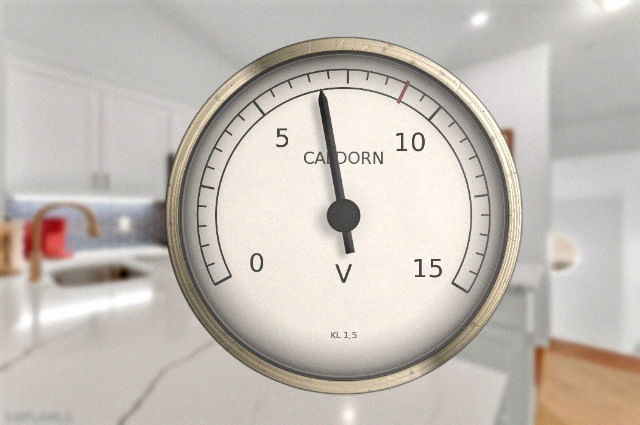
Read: 6.75V
